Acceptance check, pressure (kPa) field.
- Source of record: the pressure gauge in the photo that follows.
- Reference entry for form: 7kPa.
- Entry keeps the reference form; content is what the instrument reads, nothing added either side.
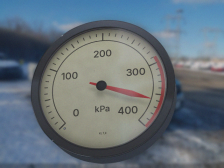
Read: 360kPa
